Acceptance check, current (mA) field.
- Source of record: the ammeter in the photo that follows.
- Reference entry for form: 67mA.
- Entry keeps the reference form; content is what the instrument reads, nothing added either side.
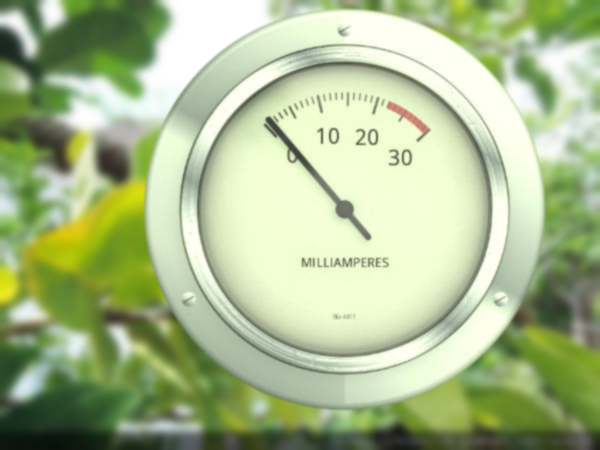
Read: 1mA
